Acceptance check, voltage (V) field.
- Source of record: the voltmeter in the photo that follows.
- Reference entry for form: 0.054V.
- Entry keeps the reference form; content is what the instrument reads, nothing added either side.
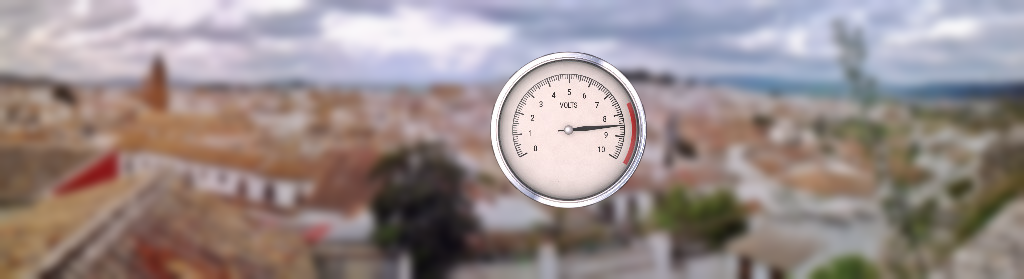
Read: 8.5V
